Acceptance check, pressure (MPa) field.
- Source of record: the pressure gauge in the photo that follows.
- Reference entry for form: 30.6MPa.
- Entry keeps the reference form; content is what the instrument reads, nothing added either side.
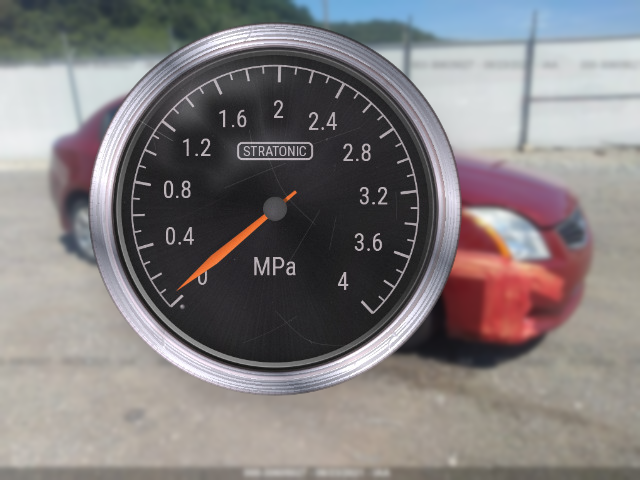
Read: 0.05MPa
